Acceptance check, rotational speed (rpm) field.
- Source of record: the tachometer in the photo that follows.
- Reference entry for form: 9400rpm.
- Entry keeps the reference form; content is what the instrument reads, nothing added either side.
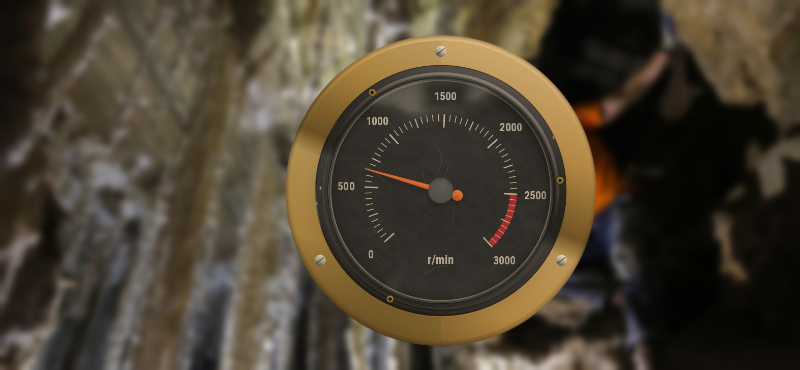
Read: 650rpm
